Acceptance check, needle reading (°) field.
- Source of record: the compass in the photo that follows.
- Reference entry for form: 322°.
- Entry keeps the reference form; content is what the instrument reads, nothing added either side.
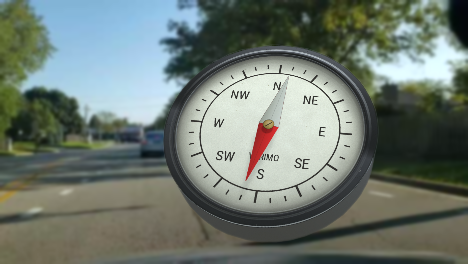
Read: 190°
